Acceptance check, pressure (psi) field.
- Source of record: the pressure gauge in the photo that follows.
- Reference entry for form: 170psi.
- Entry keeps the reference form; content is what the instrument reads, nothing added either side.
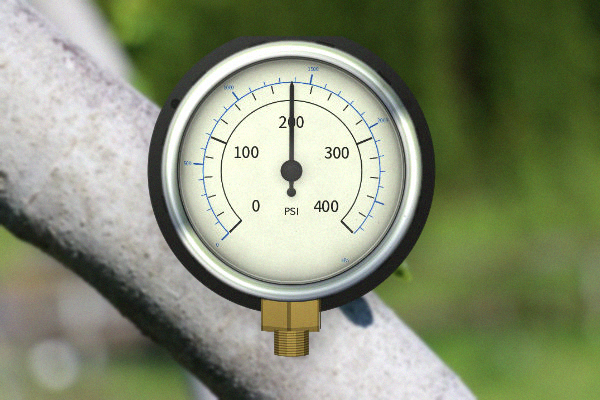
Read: 200psi
